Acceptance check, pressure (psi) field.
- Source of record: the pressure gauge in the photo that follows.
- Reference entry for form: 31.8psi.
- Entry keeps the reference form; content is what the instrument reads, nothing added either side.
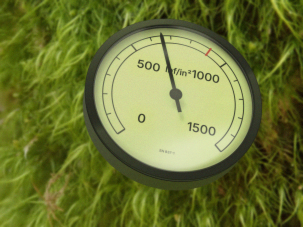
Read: 650psi
